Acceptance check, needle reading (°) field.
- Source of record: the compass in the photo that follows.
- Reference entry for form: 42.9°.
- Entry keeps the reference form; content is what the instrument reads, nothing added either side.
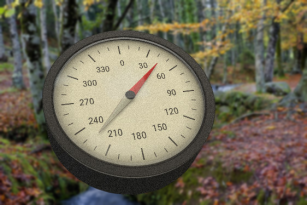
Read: 45°
